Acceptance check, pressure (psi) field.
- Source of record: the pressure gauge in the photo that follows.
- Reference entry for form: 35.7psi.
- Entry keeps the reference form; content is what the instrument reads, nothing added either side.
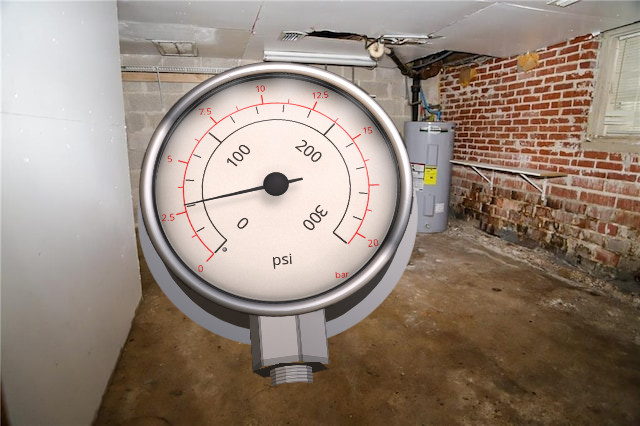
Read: 40psi
